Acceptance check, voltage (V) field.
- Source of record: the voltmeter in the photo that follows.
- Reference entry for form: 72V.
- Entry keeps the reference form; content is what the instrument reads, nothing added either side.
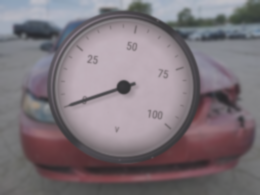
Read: 0V
